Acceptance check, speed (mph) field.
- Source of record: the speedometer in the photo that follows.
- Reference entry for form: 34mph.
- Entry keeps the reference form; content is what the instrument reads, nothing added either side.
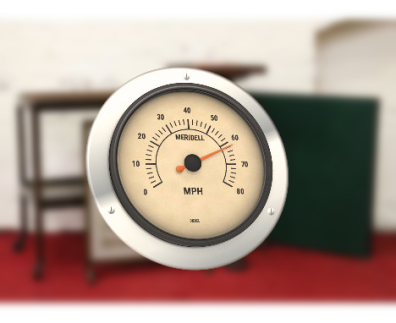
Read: 62mph
